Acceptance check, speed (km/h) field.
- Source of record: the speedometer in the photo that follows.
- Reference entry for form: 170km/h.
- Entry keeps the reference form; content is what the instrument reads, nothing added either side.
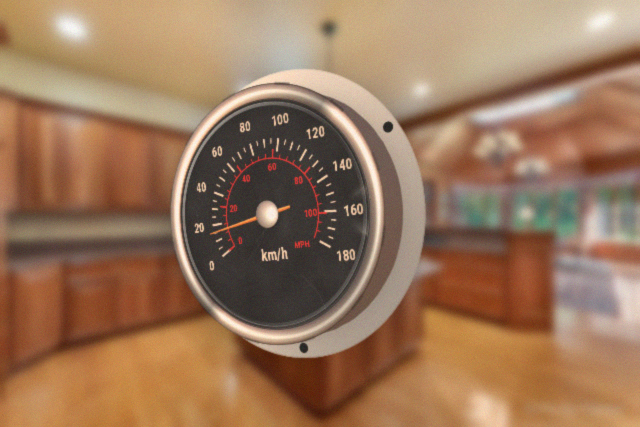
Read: 15km/h
